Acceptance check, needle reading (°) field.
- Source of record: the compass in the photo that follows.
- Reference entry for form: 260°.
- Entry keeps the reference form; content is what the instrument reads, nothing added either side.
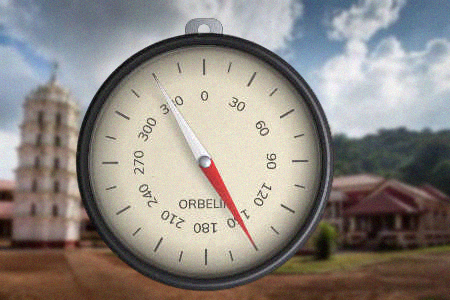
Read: 150°
